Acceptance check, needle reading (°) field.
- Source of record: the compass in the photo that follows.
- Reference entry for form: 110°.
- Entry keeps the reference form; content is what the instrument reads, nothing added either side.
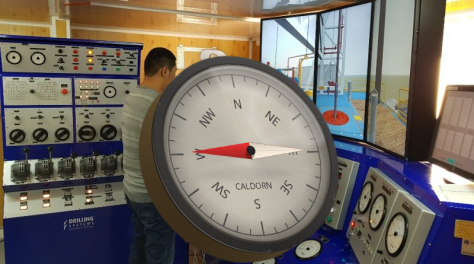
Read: 270°
